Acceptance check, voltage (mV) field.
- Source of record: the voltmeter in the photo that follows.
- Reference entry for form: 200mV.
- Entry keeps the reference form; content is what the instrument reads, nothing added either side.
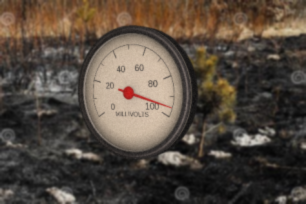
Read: 95mV
